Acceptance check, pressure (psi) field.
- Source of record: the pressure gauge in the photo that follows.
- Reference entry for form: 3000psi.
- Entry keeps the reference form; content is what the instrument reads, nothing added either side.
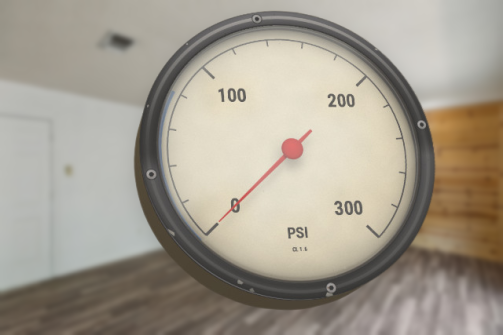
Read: 0psi
